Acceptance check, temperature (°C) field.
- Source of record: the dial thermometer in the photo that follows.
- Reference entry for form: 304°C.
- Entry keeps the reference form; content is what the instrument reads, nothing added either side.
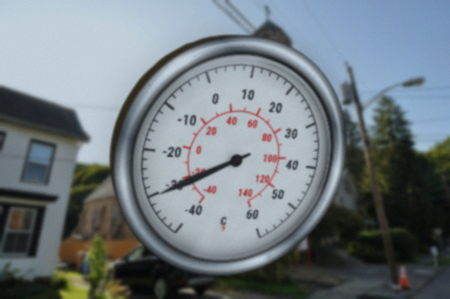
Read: -30°C
